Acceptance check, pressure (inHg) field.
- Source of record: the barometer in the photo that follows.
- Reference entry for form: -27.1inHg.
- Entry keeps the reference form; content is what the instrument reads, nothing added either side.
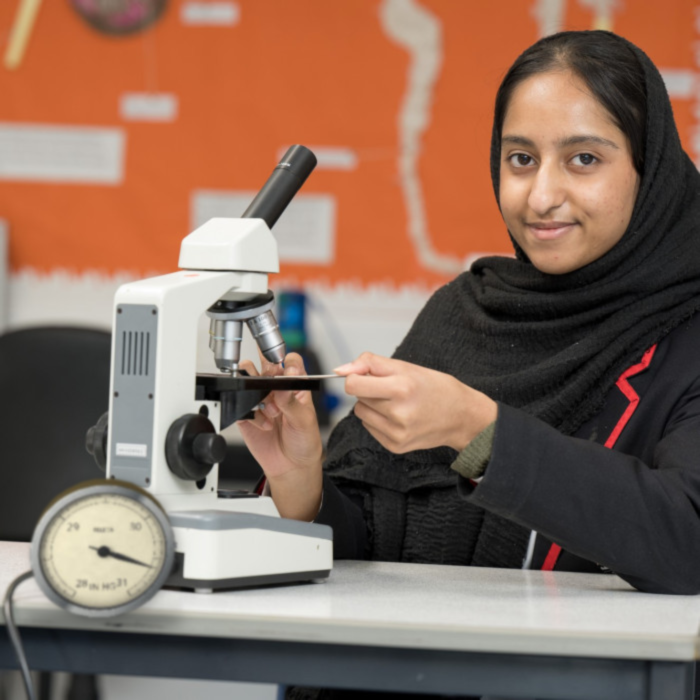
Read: 30.6inHg
